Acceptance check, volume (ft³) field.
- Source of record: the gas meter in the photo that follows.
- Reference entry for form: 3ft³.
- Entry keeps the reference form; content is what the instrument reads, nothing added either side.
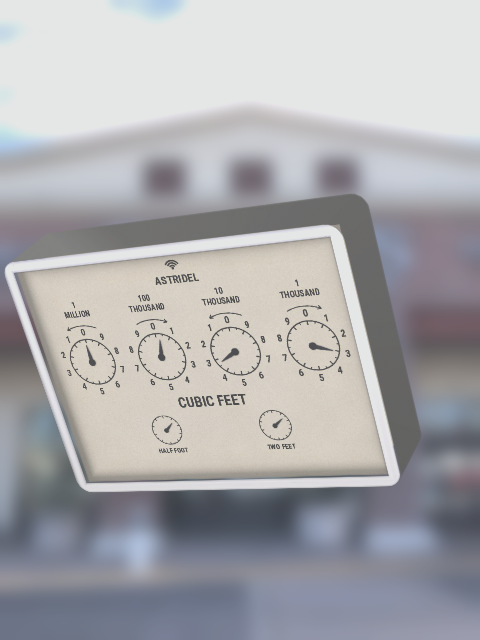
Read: 3300ft³
